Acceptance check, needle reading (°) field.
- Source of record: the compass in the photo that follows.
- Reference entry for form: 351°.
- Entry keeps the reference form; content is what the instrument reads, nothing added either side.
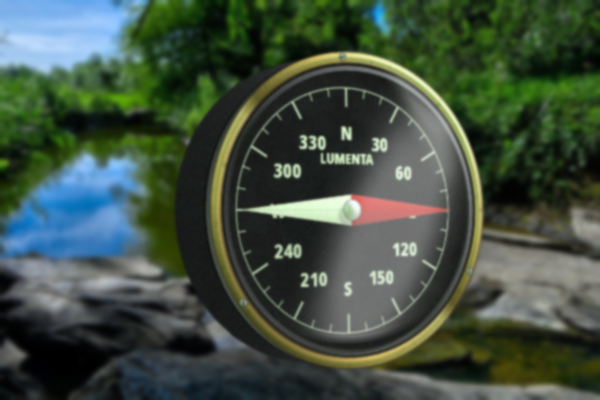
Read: 90°
